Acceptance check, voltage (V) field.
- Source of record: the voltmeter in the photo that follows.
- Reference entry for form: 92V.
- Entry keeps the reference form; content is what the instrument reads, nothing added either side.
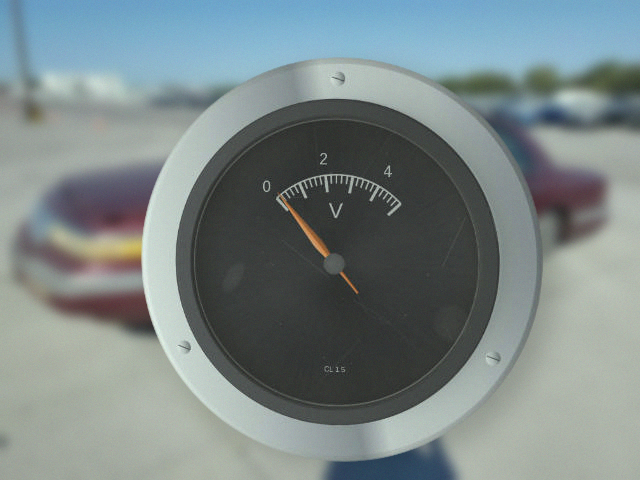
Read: 0.2V
